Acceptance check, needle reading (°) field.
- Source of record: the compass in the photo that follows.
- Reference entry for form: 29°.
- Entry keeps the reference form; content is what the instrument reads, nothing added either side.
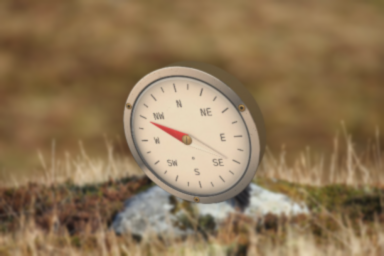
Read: 300°
